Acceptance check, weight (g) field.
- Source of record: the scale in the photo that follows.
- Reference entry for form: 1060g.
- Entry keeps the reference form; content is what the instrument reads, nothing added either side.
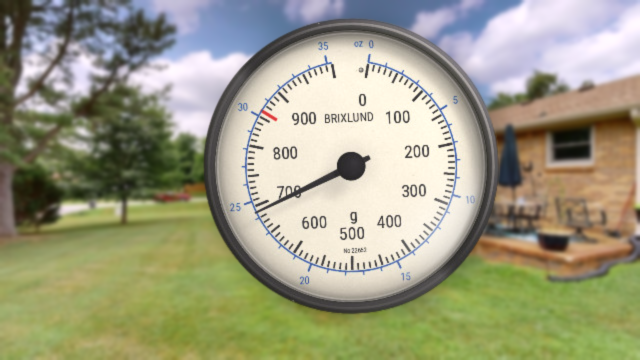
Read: 690g
